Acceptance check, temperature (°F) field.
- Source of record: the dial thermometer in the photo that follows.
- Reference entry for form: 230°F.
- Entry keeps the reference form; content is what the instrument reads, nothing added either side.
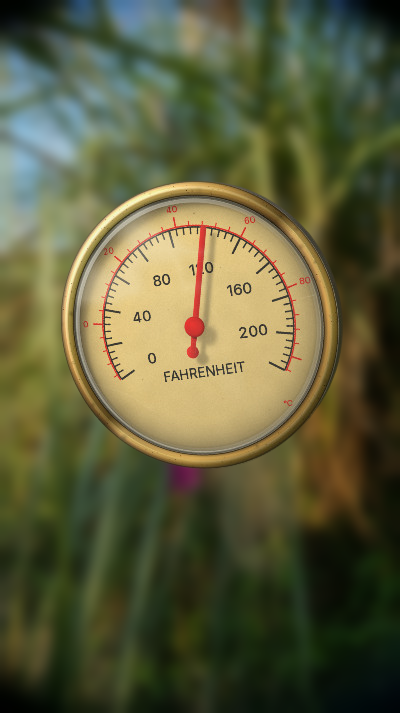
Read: 120°F
